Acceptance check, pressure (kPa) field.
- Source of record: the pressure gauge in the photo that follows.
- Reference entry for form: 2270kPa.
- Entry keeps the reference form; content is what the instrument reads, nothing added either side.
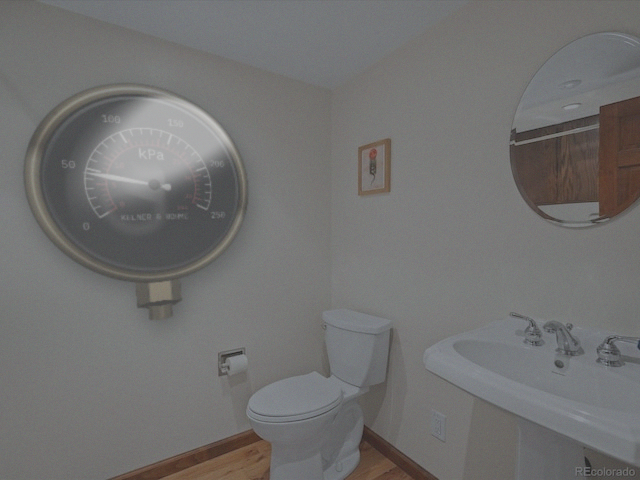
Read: 45kPa
